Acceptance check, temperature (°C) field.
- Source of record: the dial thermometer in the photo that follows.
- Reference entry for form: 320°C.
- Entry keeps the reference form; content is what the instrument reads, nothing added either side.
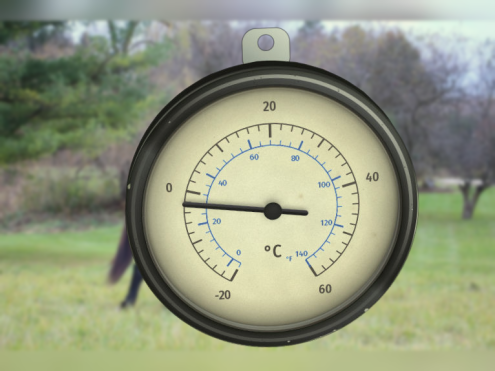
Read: -2°C
